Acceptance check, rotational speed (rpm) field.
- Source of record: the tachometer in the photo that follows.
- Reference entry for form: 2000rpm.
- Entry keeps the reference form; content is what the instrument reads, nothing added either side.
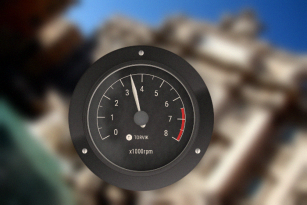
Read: 3500rpm
